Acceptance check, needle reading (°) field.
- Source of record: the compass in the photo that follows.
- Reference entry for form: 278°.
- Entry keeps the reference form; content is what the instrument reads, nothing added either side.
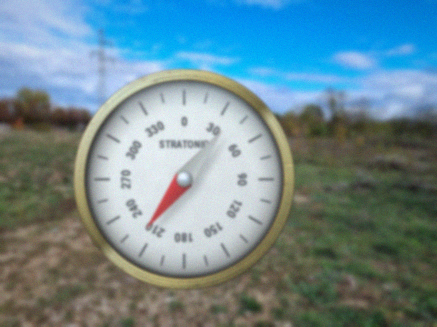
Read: 217.5°
